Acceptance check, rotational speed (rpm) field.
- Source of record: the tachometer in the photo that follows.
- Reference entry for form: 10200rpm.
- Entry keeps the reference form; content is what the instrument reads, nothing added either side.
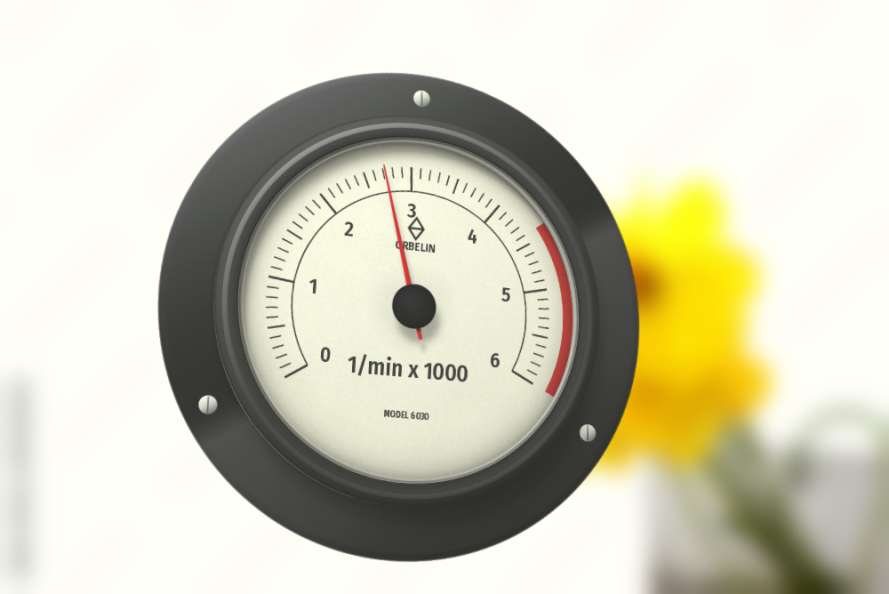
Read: 2700rpm
